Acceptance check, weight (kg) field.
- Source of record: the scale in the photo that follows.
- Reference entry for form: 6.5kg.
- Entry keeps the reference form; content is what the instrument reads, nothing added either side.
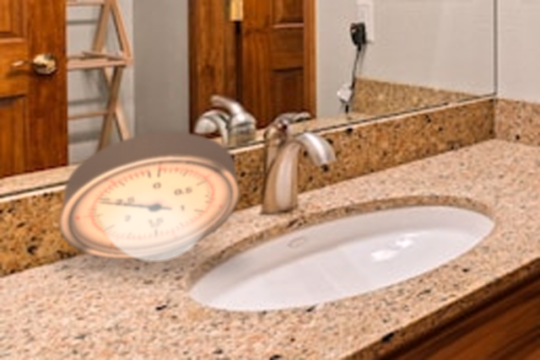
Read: 2.5kg
